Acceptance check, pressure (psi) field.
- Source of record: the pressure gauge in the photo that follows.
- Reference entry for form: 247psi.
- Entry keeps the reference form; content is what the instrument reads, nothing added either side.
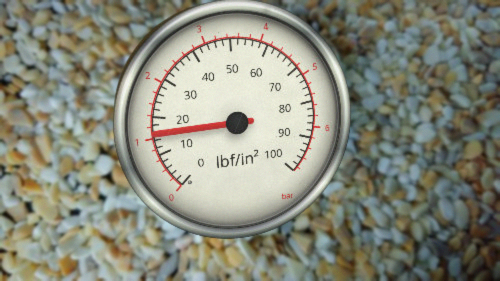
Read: 16psi
